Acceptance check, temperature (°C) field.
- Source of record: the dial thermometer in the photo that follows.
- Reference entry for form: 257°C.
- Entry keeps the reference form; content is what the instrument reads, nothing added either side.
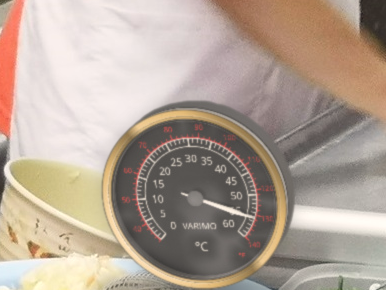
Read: 55°C
